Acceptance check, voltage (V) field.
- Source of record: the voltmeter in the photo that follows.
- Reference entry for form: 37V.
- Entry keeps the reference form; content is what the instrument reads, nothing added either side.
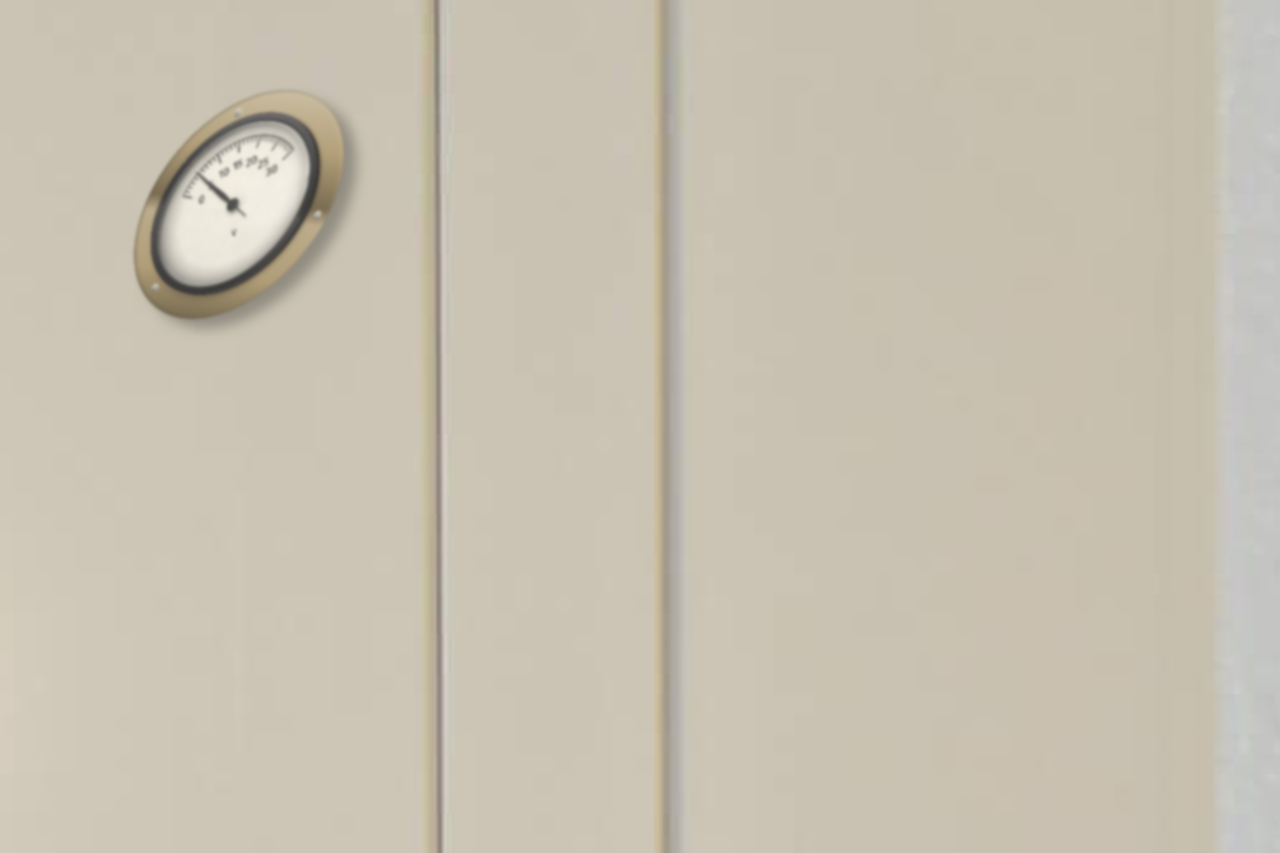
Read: 5V
